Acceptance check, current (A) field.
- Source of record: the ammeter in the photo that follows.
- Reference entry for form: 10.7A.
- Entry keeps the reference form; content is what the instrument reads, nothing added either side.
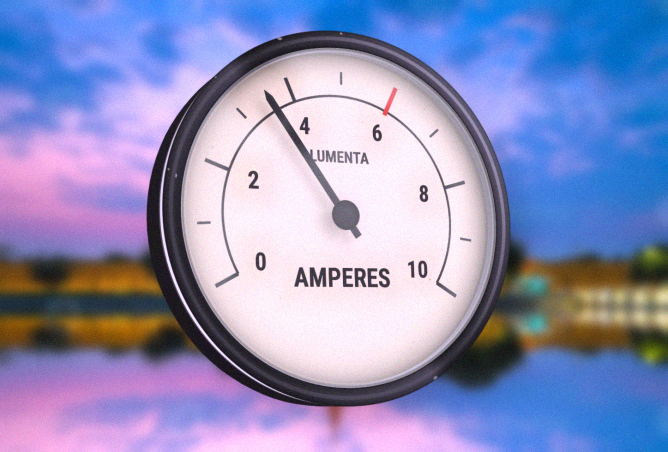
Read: 3.5A
